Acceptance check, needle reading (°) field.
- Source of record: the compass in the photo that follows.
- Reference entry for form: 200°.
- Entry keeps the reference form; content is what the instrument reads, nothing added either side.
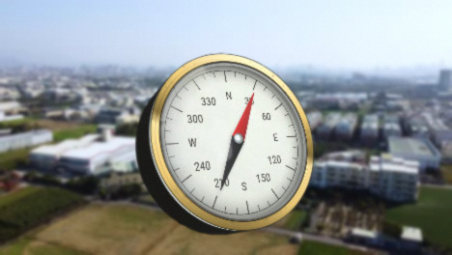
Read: 30°
